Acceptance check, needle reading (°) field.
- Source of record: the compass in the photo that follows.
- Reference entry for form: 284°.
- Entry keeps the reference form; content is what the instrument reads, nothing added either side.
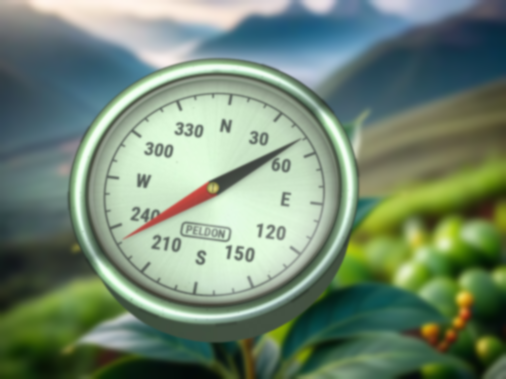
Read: 230°
